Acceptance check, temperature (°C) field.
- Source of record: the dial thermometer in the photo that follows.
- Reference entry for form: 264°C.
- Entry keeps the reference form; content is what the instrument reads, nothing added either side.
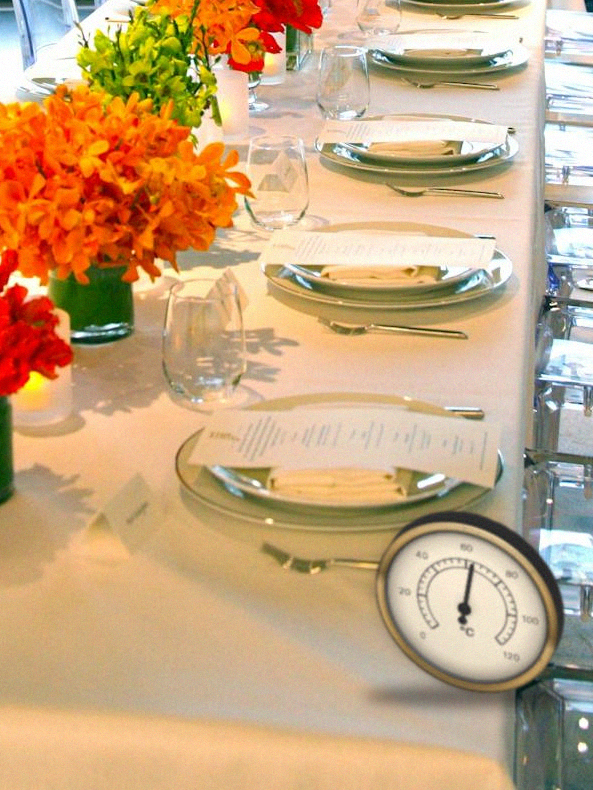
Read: 64°C
